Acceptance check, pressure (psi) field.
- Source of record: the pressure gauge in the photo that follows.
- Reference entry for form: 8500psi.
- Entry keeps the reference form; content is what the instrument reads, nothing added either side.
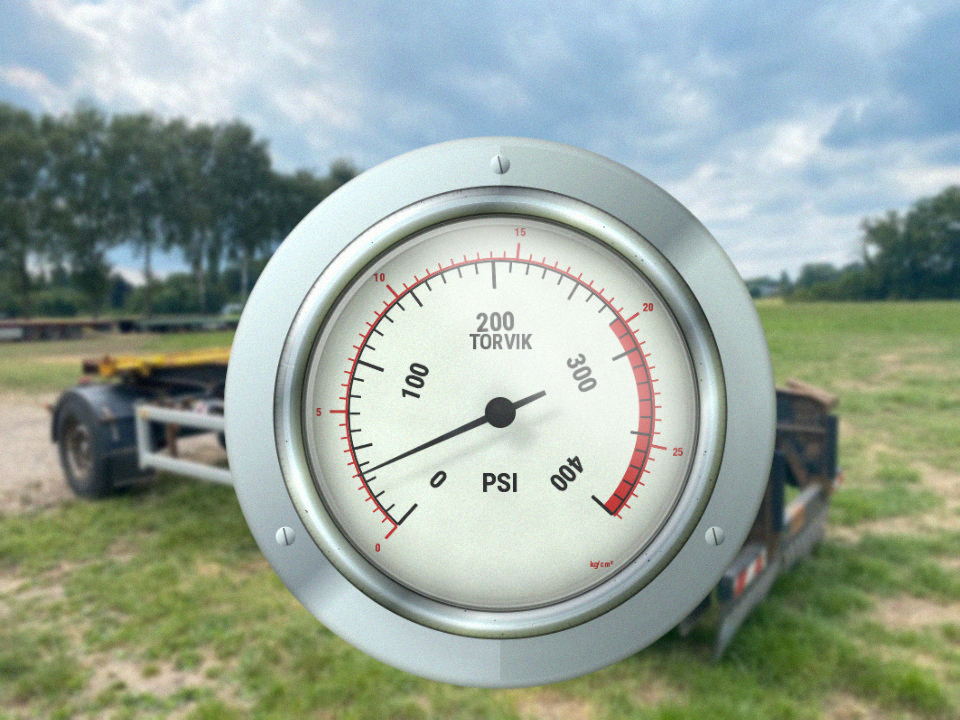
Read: 35psi
